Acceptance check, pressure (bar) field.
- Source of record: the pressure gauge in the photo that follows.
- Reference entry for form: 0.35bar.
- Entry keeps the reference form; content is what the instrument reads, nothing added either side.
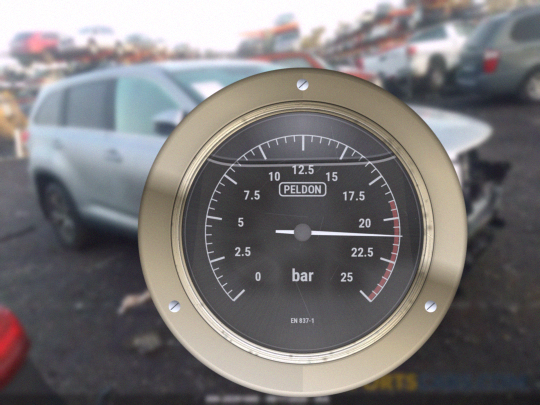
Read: 21bar
